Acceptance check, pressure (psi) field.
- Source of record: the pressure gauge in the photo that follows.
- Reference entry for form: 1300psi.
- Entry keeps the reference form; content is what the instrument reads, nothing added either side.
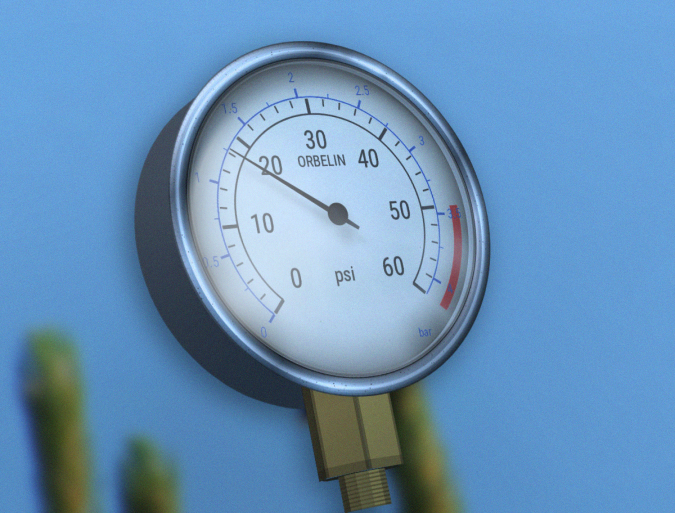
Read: 18psi
